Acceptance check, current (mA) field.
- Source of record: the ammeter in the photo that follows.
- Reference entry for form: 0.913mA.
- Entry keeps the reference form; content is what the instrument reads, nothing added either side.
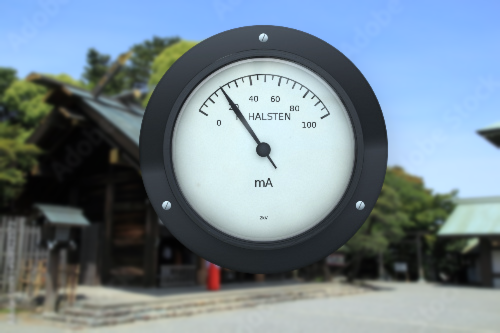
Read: 20mA
